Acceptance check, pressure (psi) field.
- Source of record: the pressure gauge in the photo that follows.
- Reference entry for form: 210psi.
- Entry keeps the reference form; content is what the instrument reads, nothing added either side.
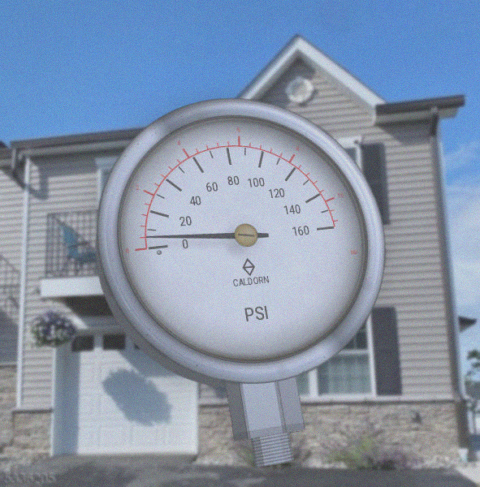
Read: 5psi
